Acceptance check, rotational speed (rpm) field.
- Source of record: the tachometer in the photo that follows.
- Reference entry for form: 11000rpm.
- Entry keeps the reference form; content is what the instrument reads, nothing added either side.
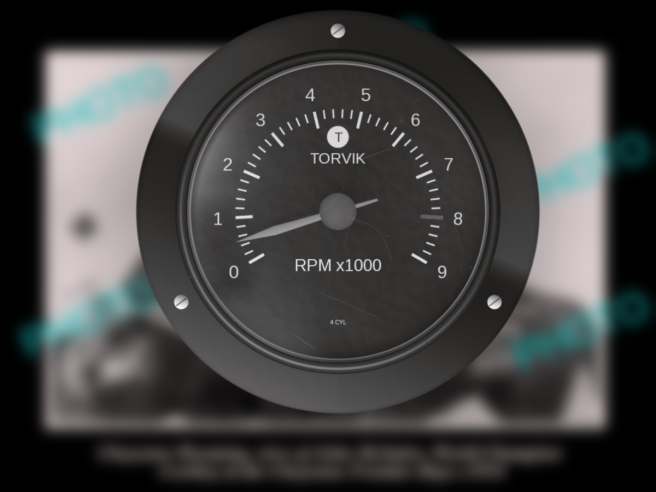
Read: 500rpm
